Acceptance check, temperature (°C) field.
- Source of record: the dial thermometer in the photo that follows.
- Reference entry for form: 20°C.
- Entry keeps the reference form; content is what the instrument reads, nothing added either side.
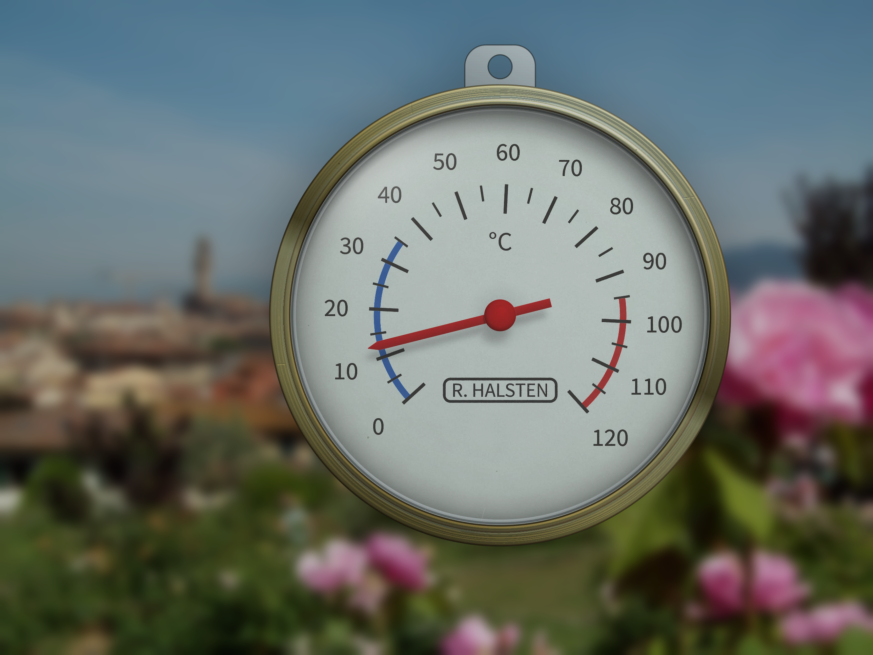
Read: 12.5°C
